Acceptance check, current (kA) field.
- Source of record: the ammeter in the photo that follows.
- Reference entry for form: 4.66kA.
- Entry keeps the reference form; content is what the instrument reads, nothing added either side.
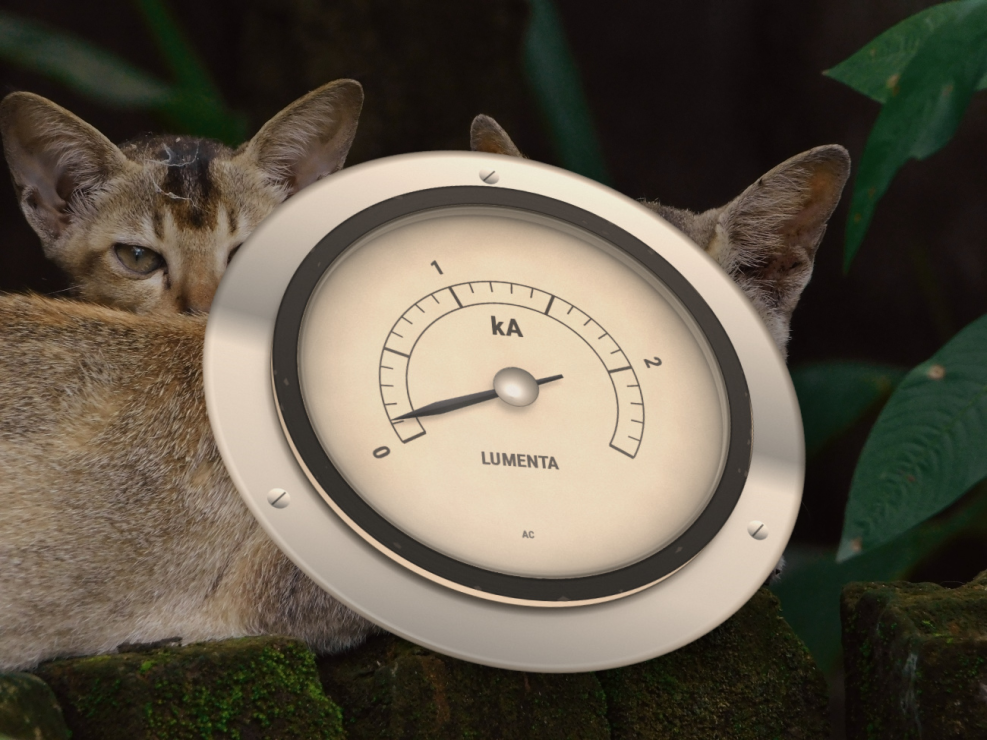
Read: 0.1kA
